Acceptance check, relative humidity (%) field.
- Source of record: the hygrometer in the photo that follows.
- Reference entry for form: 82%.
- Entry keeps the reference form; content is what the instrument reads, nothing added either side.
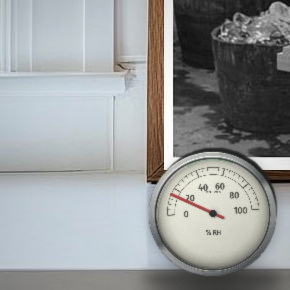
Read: 16%
